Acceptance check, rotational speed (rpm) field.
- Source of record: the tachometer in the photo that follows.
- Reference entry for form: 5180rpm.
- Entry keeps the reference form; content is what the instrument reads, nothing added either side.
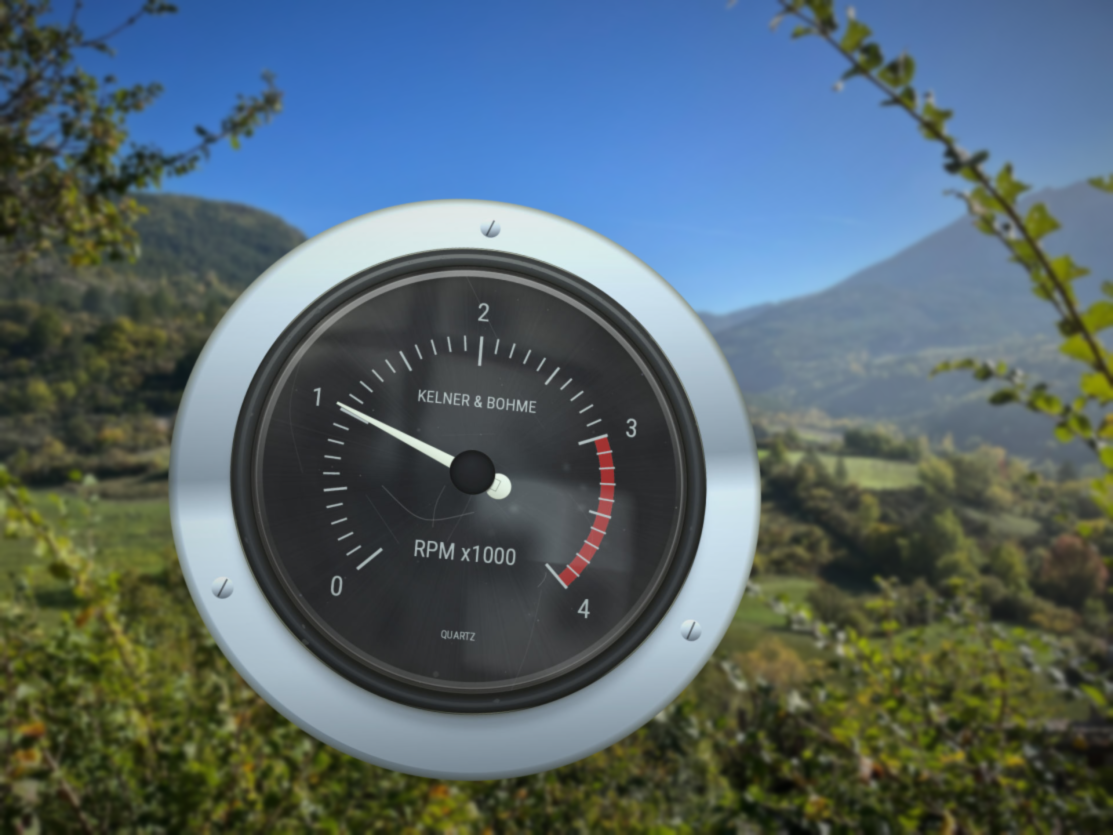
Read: 1000rpm
